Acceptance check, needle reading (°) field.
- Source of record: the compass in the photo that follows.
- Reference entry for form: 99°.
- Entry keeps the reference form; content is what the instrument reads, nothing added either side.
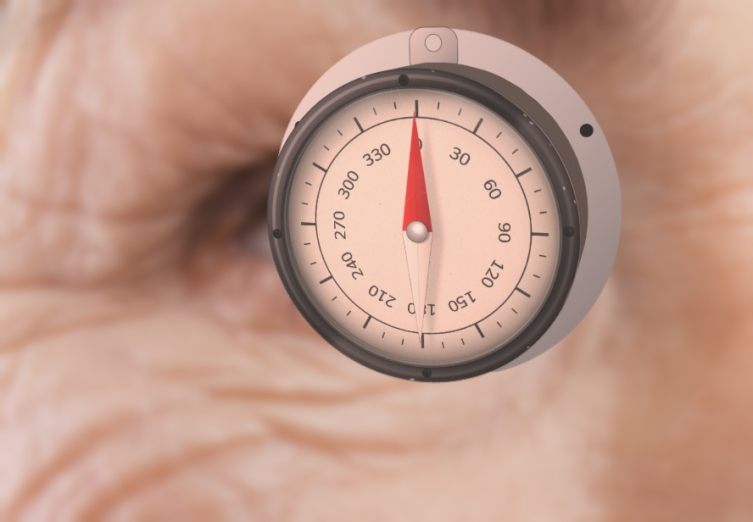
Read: 0°
